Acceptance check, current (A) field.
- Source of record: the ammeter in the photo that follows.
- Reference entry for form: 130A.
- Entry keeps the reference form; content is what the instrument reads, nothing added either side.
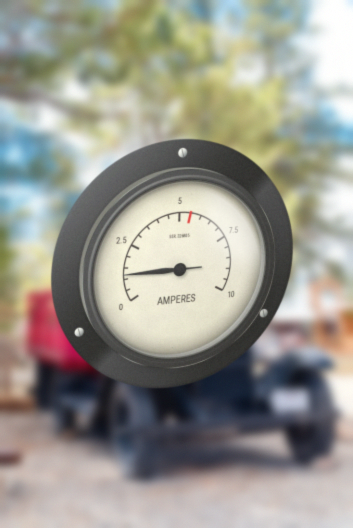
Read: 1.25A
